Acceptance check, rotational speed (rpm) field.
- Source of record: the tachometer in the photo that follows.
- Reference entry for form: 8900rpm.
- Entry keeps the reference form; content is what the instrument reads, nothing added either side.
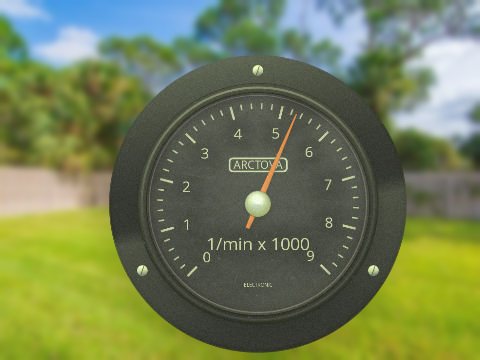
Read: 5300rpm
